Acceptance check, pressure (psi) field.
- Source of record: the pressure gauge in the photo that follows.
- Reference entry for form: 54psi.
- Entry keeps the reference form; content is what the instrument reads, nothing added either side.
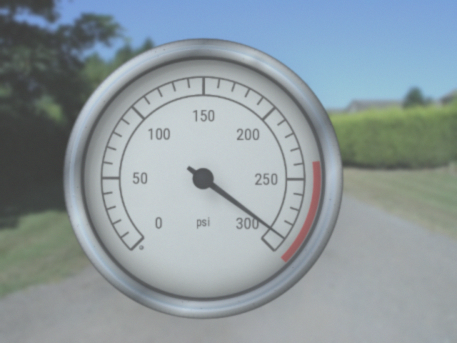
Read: 290psi
